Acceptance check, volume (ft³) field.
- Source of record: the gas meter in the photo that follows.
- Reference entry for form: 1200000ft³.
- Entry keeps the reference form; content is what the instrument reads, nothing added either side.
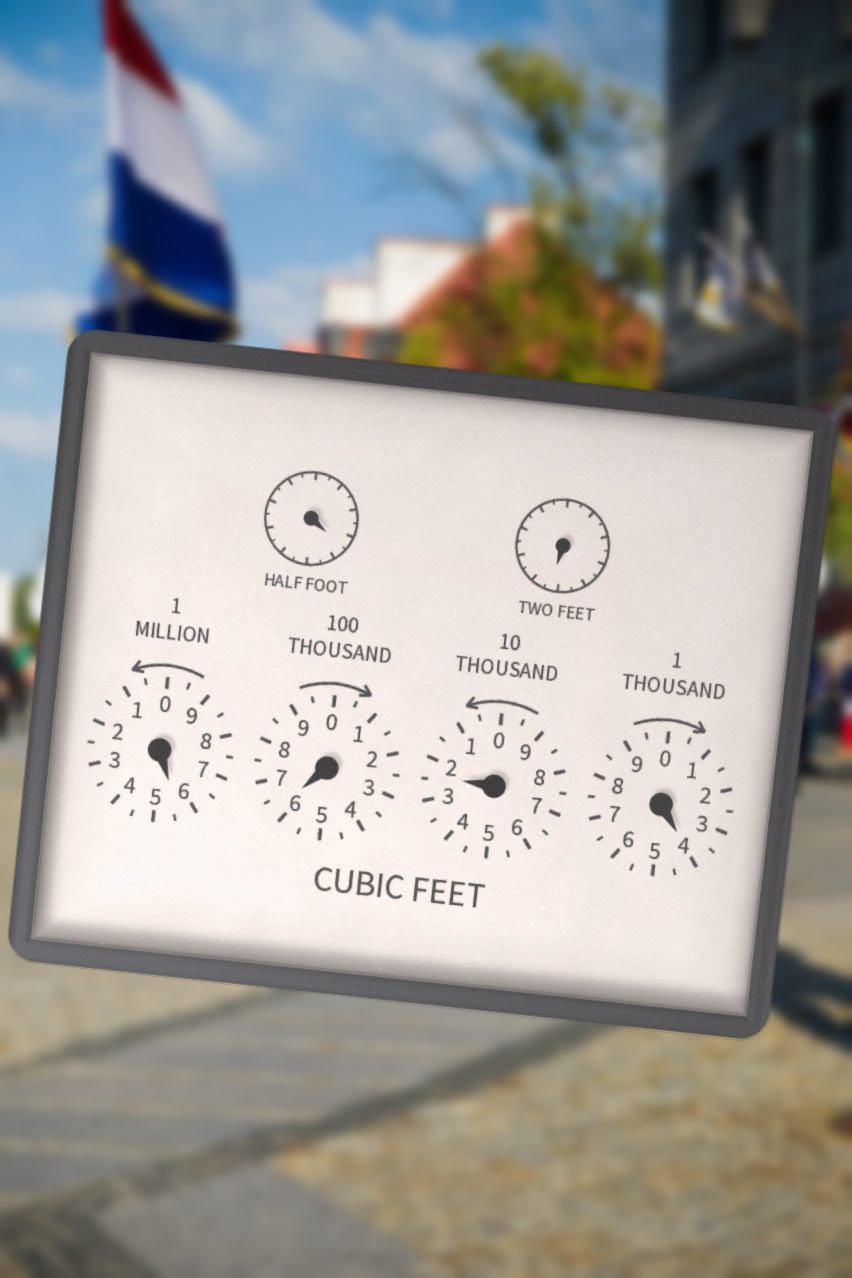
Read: 562400ft³
